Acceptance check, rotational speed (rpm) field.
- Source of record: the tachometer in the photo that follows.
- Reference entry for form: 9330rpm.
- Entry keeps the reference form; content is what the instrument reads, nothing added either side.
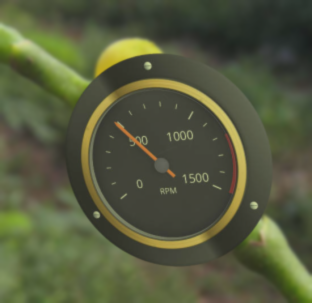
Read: 500rpm
